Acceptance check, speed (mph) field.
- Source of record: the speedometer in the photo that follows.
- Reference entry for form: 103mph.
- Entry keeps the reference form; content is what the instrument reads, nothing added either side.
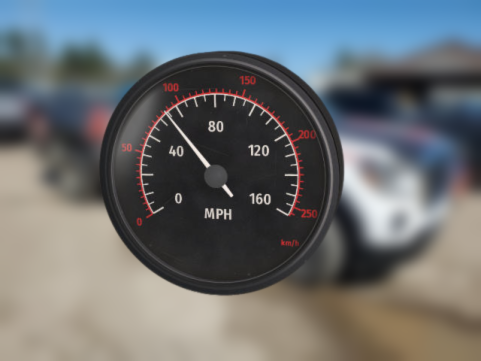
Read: 55mph
